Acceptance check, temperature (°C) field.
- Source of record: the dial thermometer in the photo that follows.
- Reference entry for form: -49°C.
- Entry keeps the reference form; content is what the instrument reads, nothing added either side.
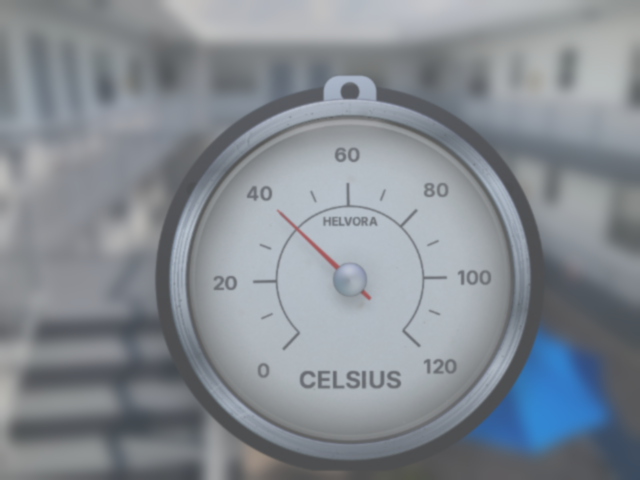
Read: 40°C
